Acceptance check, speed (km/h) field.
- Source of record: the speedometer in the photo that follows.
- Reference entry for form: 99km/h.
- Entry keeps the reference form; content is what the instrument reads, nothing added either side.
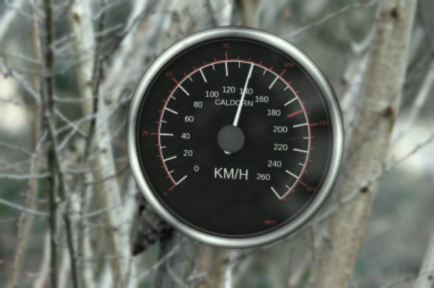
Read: 140km/h
